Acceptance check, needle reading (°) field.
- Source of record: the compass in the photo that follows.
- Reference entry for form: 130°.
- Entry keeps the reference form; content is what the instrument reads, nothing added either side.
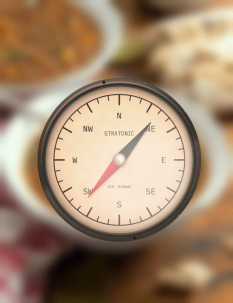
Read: 220°
